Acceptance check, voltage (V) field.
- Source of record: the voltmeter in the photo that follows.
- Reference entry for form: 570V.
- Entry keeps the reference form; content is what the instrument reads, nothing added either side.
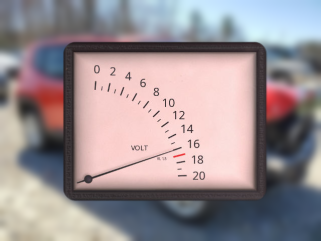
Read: 16V
